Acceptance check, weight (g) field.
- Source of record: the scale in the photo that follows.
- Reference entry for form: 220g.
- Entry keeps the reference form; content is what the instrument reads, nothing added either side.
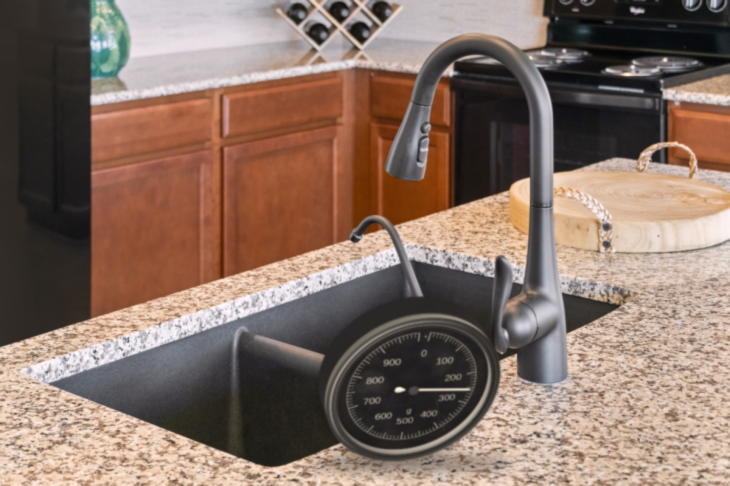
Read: 250g
